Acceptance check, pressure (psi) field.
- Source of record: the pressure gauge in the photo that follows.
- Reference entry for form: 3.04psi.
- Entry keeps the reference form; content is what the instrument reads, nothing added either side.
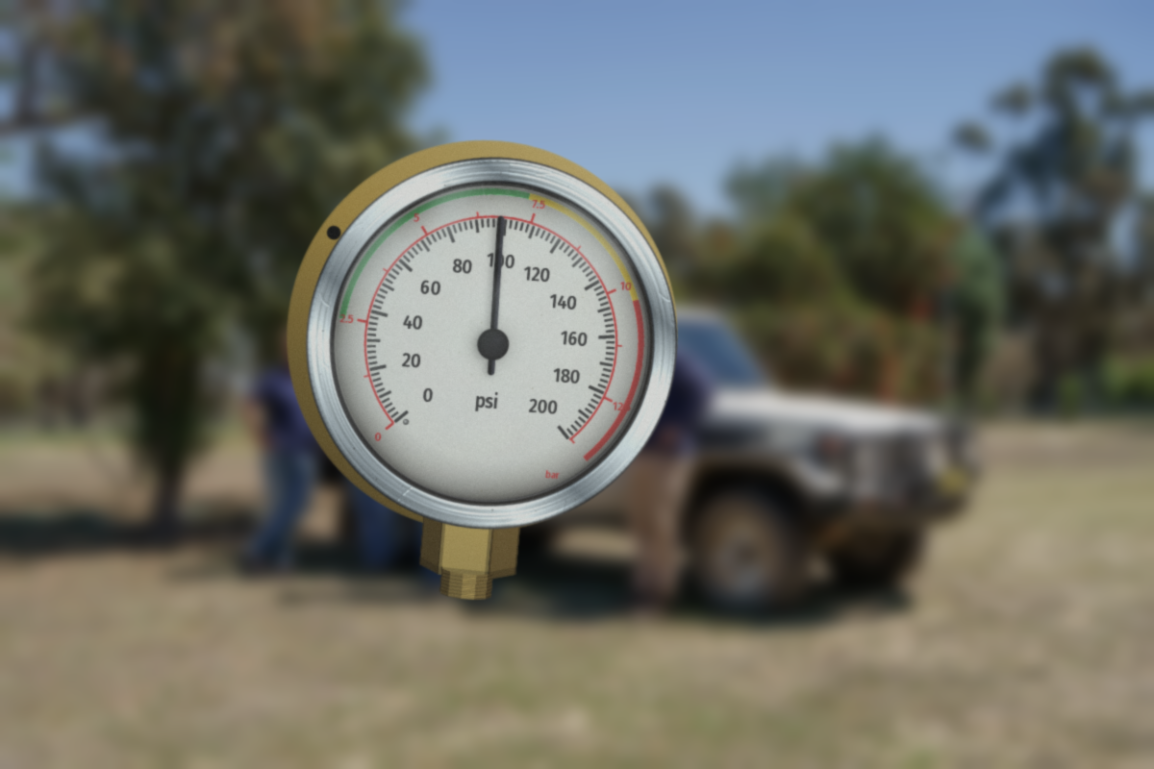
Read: 98psi
